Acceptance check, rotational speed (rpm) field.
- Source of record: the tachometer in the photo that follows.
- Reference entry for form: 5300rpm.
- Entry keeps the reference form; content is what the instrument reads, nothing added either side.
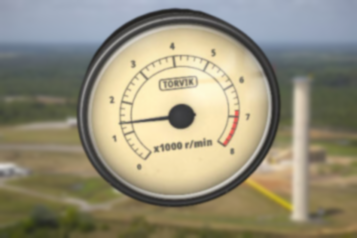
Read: 1400rpm
